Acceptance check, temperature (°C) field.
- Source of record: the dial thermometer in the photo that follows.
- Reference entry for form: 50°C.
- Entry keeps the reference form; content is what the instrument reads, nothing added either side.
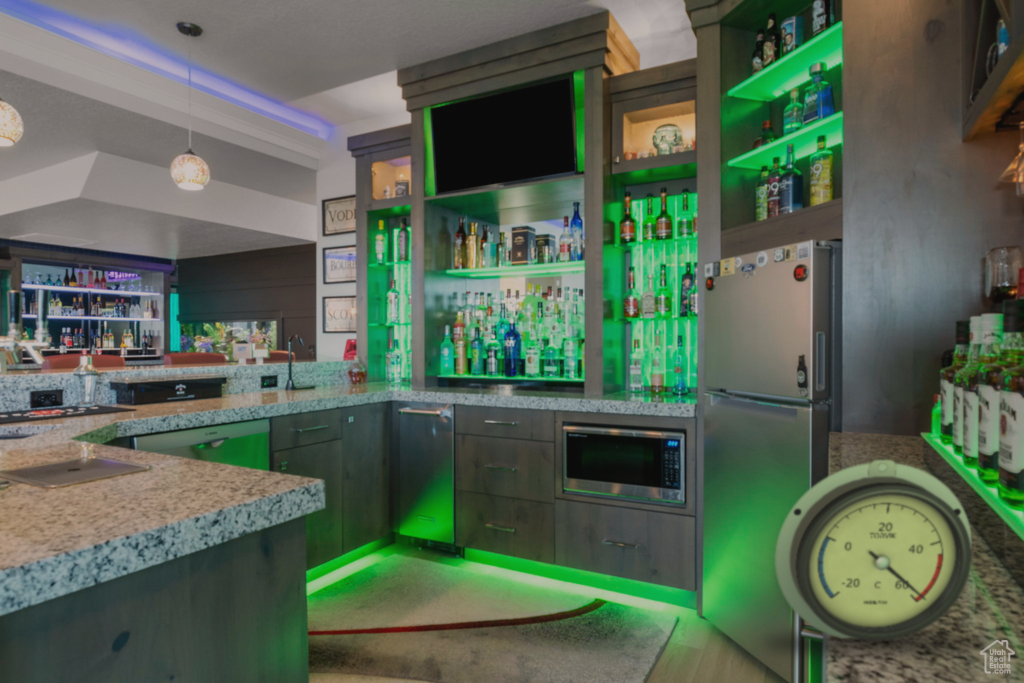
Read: 58°C
